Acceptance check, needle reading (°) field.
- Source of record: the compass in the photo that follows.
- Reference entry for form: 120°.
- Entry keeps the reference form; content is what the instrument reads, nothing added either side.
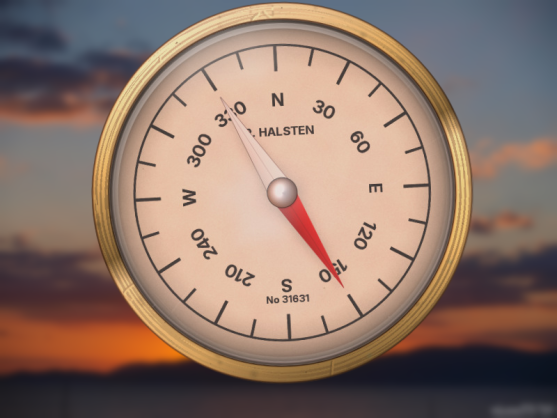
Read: 150°
